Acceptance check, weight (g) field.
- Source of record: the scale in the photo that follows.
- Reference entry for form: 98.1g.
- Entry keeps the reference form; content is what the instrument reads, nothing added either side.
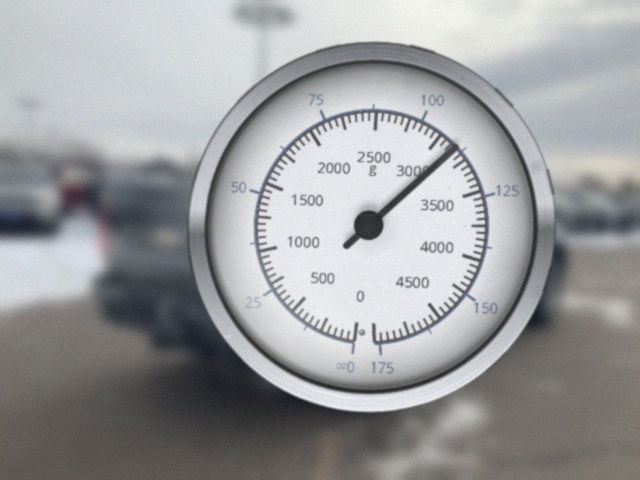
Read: 3150g
